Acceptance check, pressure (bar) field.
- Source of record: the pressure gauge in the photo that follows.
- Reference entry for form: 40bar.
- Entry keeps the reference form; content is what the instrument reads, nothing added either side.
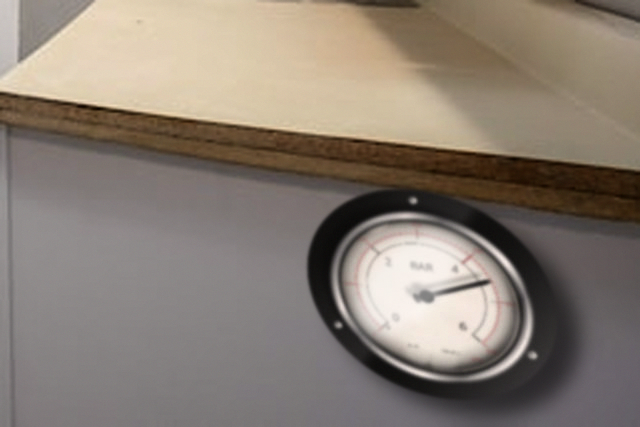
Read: 4.5bar
